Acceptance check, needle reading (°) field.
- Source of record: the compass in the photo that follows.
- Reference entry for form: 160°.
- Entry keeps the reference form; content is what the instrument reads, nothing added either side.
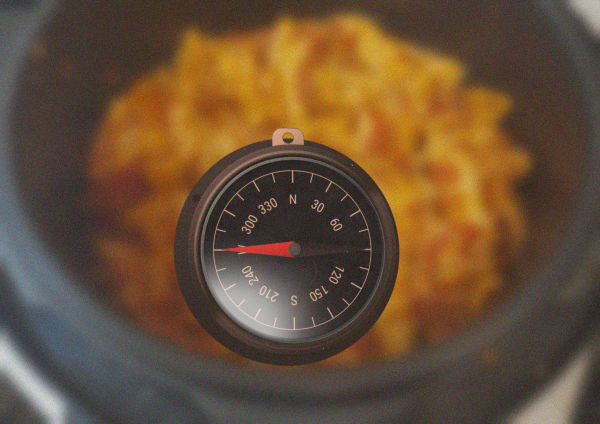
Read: 270°
